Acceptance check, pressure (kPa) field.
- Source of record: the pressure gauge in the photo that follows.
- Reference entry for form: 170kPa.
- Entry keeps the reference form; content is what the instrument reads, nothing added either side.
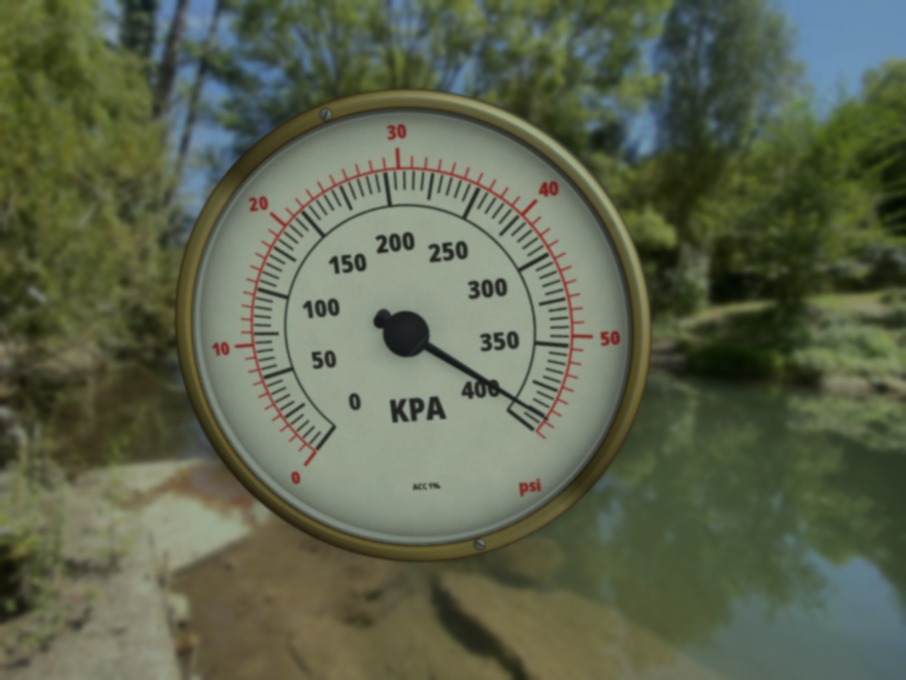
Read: 390kPa
